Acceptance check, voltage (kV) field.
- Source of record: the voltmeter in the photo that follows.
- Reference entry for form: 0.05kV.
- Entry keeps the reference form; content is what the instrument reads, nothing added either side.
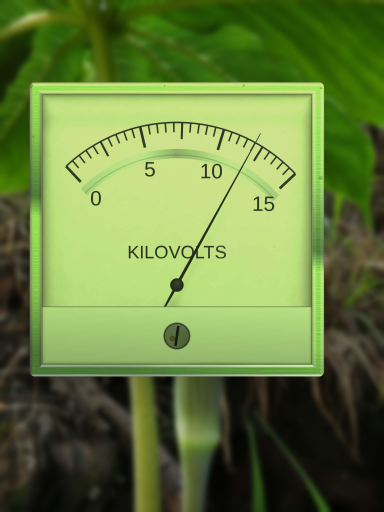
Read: 12kV
